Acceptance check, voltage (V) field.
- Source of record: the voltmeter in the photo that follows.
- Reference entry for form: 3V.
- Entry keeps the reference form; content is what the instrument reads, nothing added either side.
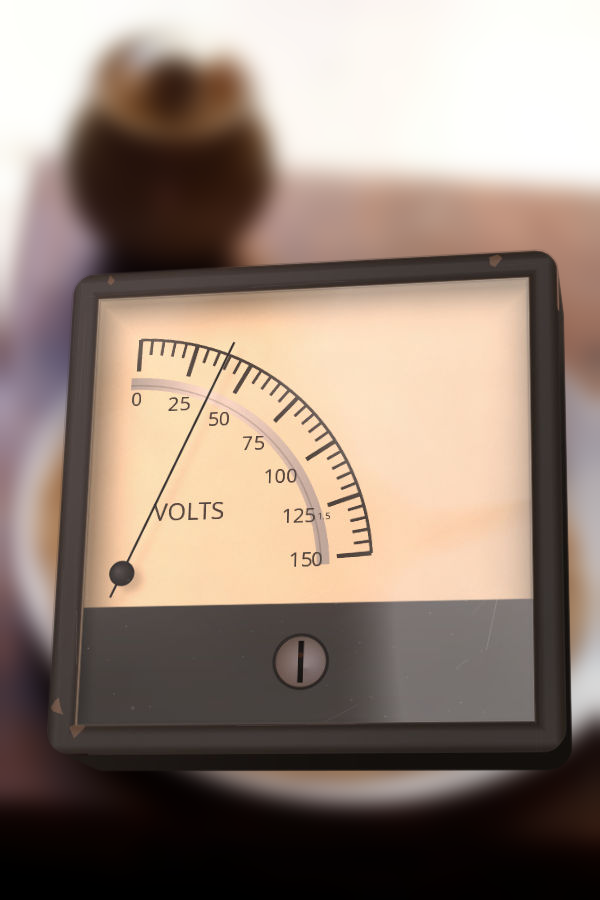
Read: 40V
